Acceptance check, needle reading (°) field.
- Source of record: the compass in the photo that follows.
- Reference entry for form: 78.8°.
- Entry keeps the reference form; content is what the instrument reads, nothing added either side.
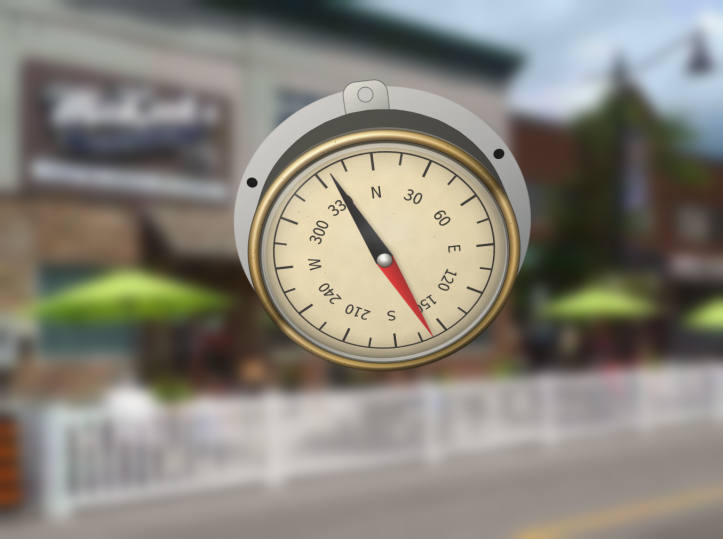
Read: 157.5°
